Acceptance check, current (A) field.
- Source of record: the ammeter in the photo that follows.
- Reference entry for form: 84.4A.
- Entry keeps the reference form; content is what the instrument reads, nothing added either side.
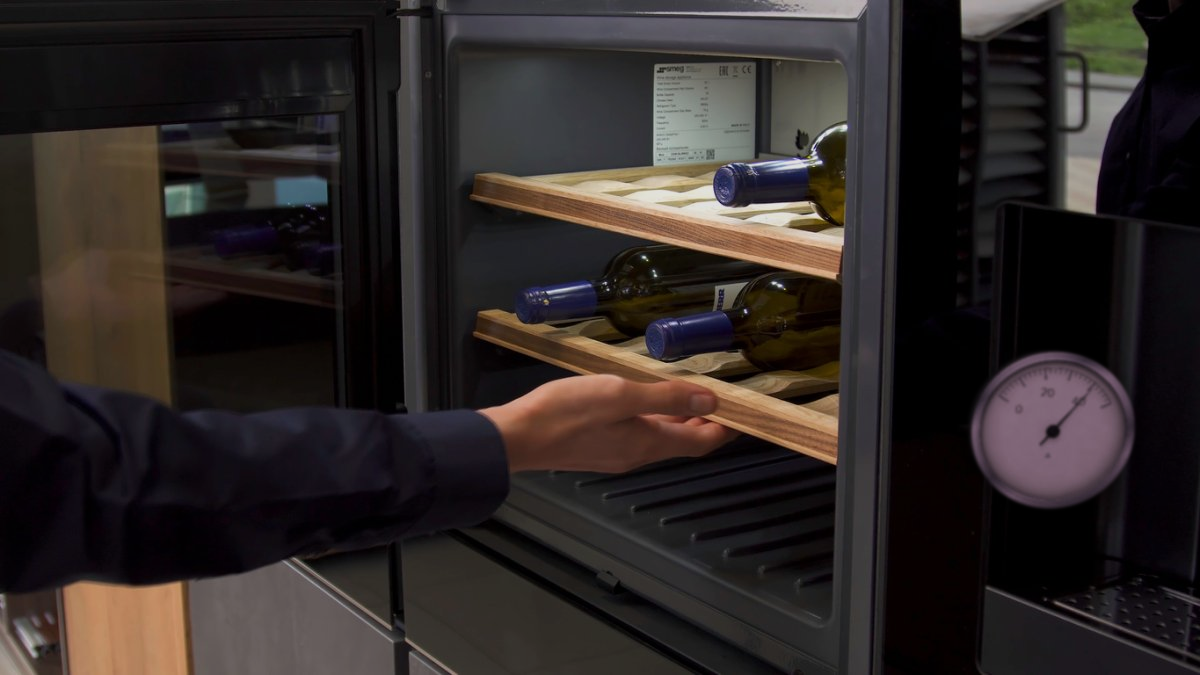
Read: 40A
